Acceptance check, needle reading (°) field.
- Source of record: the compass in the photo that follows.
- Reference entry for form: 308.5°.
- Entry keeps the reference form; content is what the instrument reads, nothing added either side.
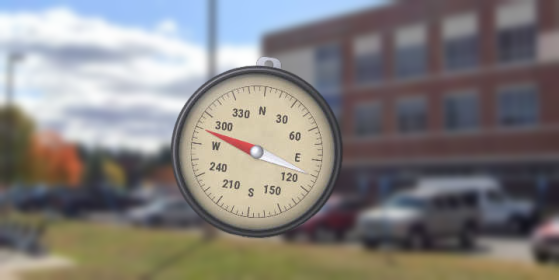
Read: 285°
